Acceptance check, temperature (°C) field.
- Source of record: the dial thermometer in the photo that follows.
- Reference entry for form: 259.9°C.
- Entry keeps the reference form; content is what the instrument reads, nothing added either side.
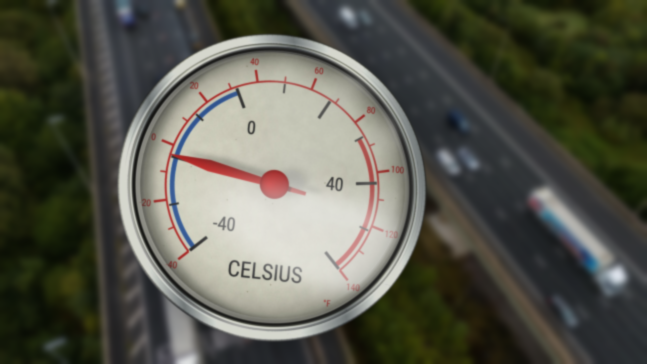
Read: -20°C
